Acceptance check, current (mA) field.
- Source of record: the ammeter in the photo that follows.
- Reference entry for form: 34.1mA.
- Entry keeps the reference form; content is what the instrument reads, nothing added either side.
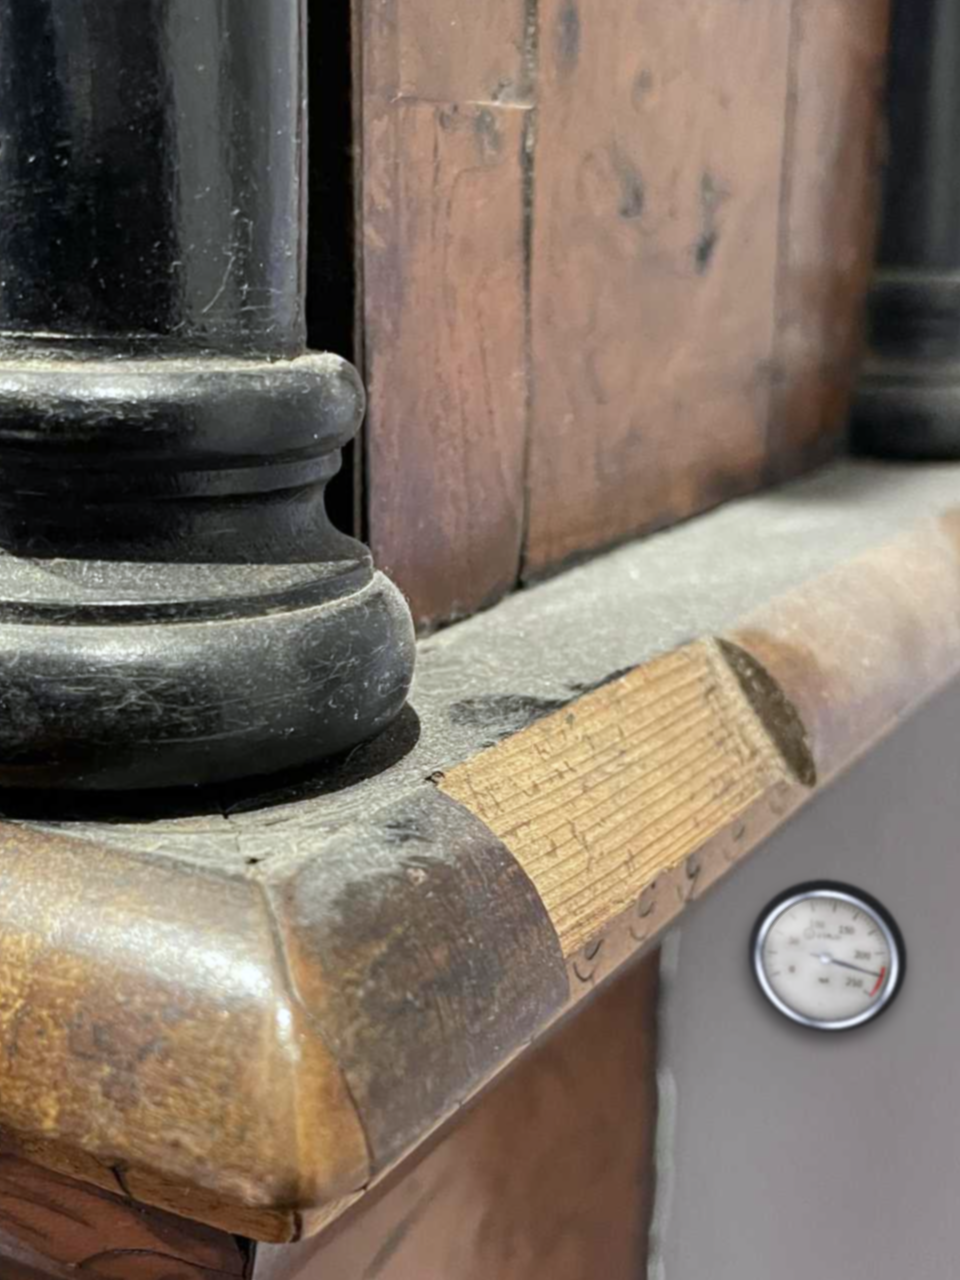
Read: 225mA
